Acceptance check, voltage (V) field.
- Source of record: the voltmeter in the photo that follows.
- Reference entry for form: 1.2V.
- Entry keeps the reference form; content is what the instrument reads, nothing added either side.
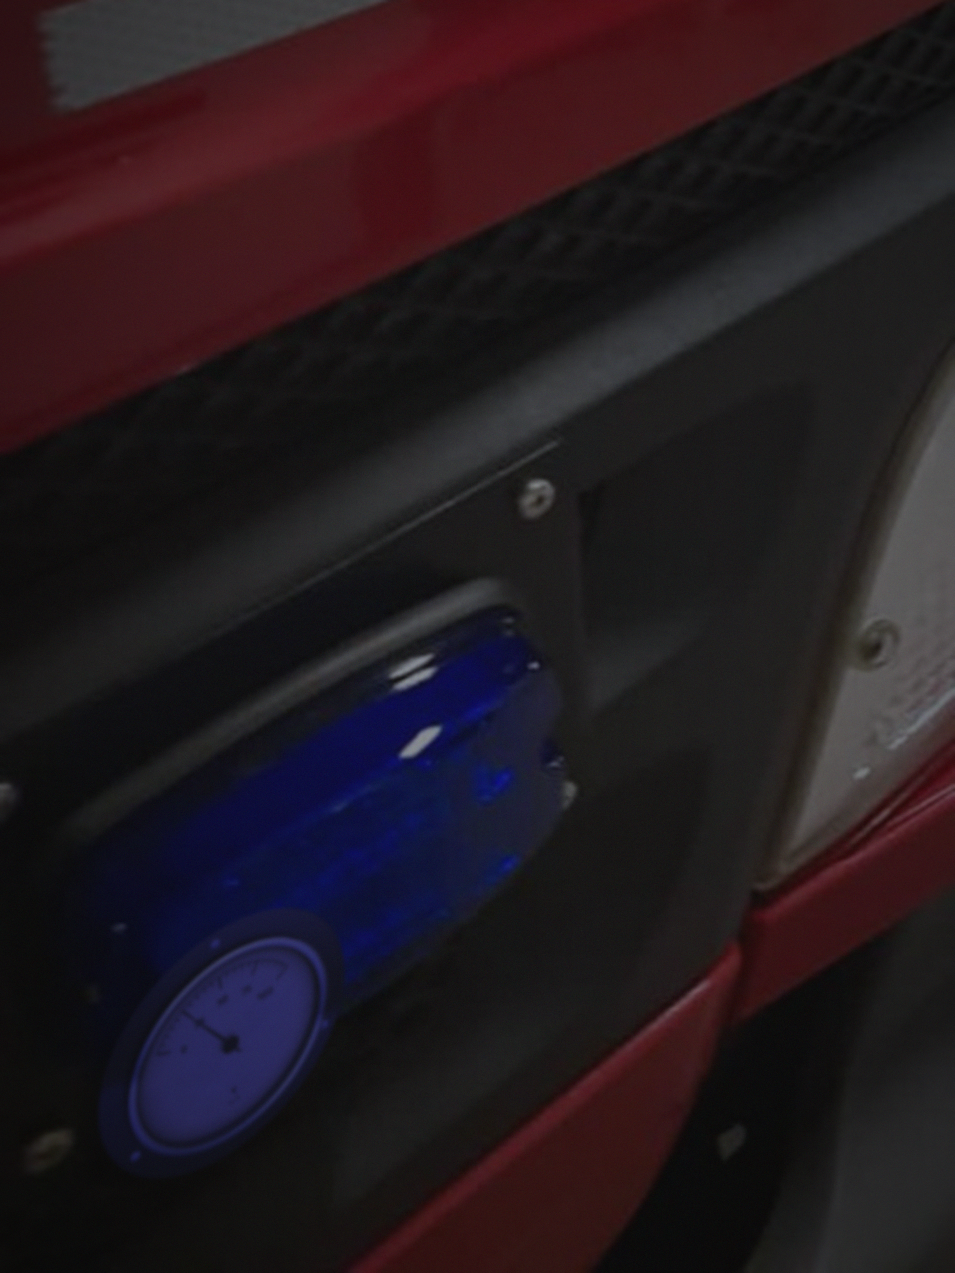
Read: 25V
